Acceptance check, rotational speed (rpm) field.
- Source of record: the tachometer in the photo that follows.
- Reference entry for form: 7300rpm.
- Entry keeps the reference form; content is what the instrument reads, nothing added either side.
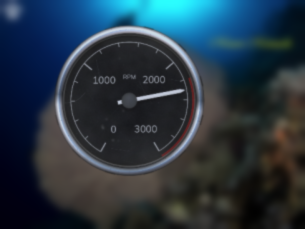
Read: 2300rpm
